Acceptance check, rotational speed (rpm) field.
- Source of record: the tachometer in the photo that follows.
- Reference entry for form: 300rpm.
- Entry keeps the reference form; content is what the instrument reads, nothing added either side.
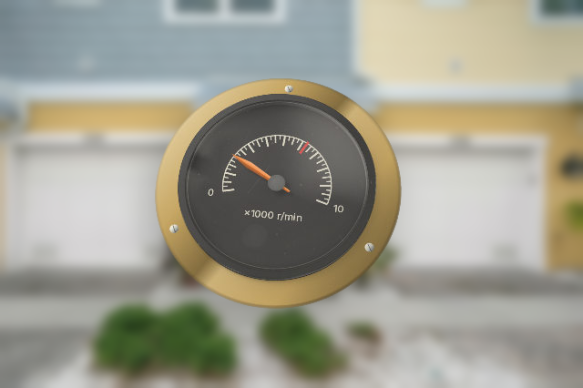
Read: 2000rpm
